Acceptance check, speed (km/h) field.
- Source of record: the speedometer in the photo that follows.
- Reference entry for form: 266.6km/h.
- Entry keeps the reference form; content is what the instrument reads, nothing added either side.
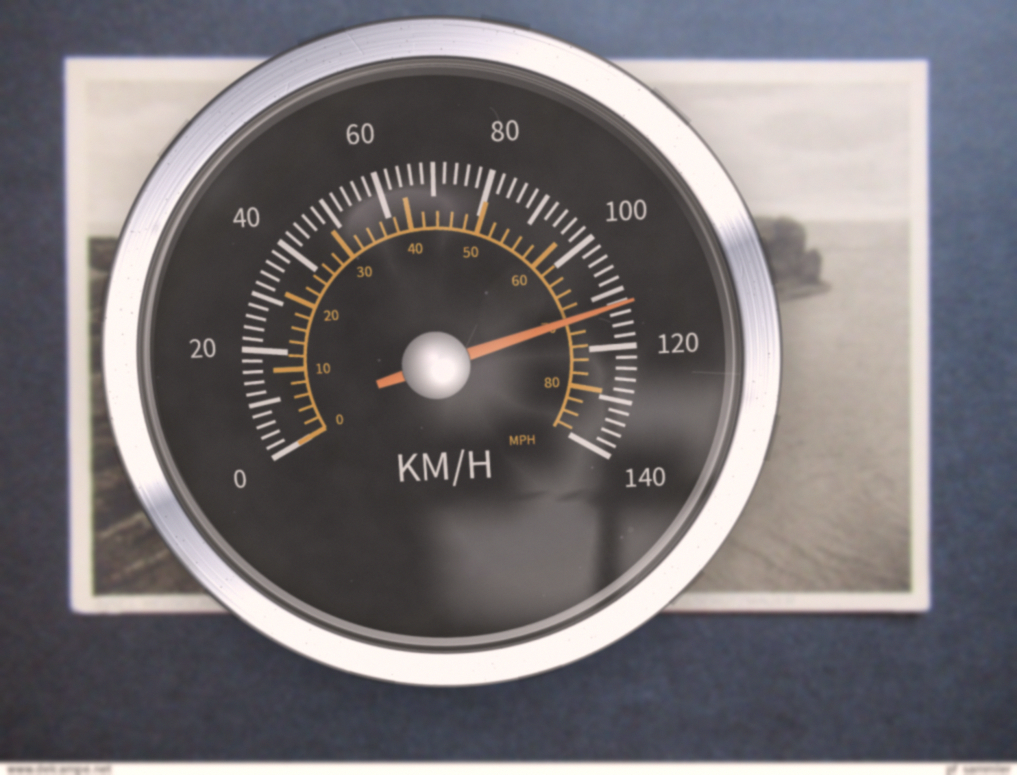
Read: 112km/h
